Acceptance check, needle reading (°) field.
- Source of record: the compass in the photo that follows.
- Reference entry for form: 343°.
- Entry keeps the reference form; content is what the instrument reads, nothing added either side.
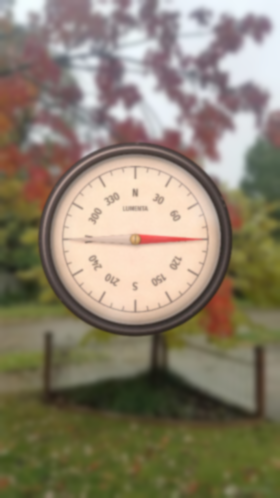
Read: 90°
